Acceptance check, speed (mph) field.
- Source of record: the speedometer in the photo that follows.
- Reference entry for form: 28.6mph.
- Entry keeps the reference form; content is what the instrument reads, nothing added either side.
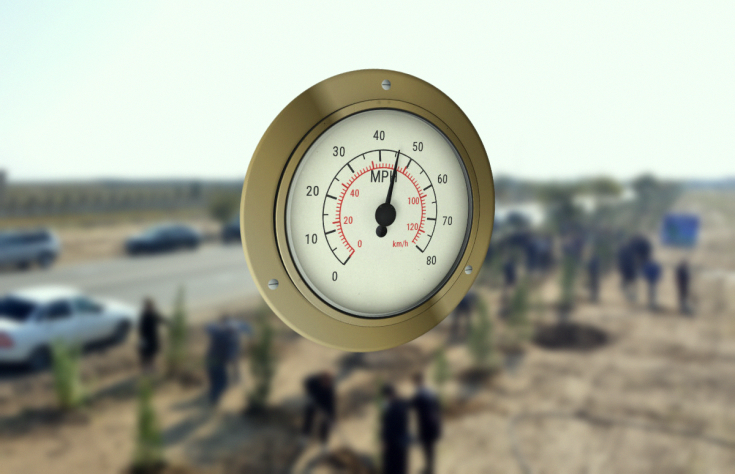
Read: 45mph
